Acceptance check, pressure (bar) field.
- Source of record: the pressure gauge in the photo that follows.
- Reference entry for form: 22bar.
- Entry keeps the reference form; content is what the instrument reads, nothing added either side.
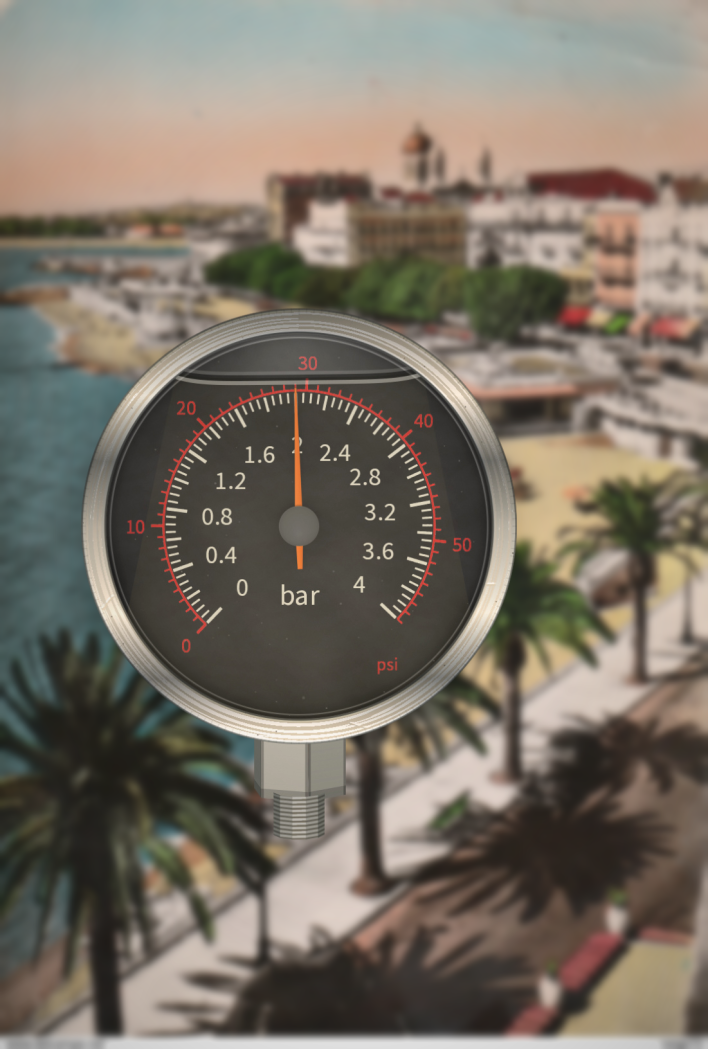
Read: 2bar
